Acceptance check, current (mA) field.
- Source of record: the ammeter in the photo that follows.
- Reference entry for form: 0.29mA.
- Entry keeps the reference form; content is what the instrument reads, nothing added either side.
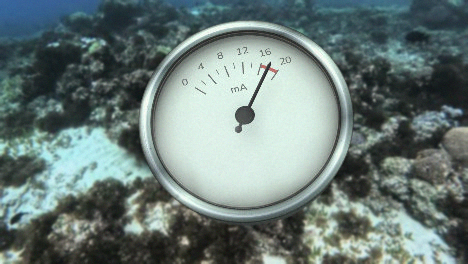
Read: 18mA
